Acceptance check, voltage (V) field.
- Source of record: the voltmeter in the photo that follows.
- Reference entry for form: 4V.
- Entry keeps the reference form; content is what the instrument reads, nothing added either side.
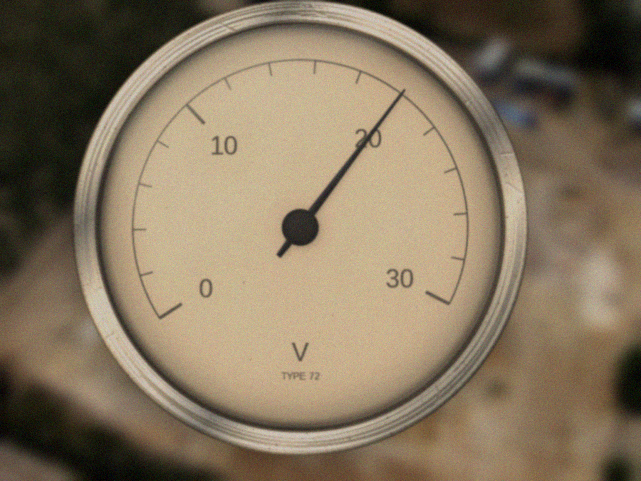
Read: 20V
